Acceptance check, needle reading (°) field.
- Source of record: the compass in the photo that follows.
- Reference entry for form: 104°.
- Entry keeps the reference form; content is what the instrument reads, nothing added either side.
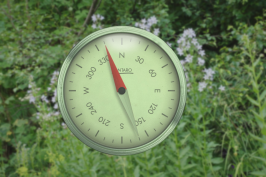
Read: 340°
